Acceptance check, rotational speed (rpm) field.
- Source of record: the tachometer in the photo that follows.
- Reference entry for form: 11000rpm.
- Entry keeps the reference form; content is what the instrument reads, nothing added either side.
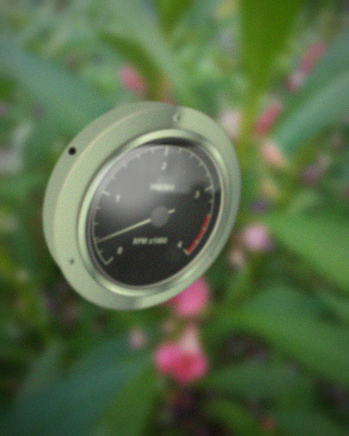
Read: 400rpm
